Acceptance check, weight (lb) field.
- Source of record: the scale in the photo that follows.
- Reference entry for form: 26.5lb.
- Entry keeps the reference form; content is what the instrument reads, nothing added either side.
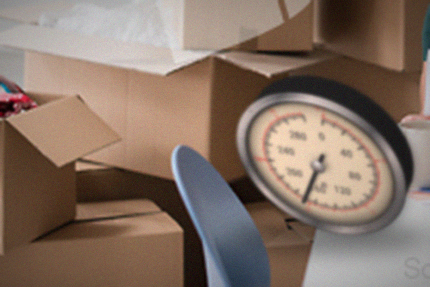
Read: 170lb
